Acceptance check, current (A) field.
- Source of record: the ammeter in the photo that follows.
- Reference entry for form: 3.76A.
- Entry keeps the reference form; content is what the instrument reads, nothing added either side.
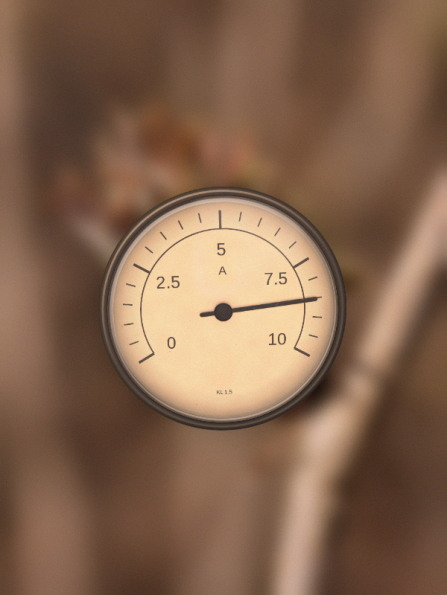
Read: 8.5A
